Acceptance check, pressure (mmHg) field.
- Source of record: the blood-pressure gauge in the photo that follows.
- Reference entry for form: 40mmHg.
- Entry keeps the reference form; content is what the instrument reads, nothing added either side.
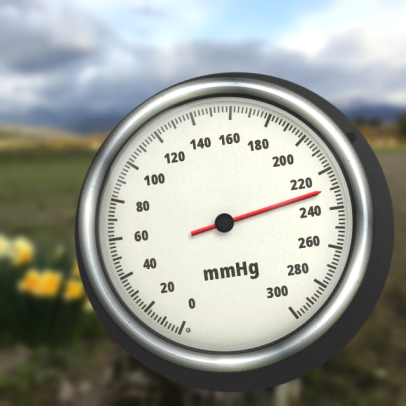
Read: 230mmHg
